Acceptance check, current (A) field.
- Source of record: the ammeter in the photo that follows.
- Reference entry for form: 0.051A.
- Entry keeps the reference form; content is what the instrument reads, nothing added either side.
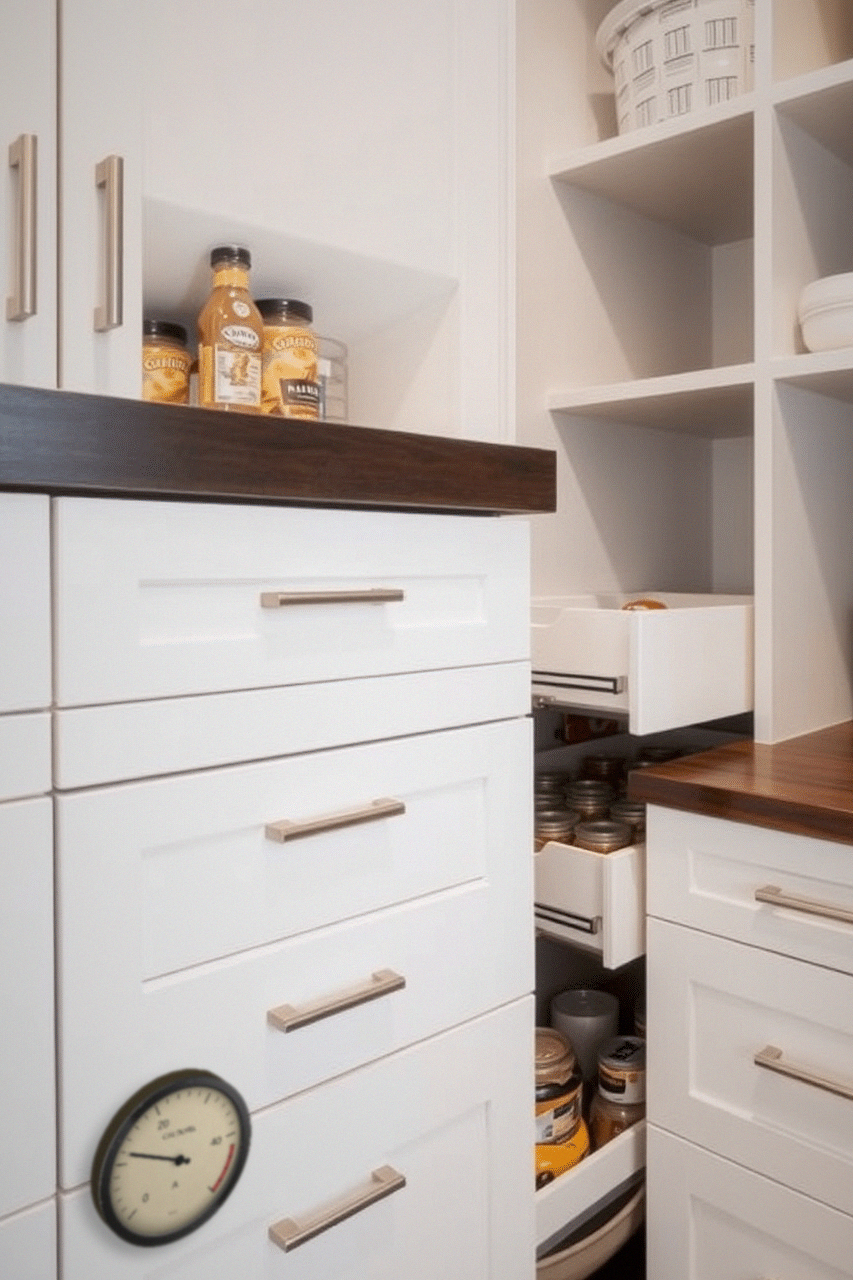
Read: 12A
